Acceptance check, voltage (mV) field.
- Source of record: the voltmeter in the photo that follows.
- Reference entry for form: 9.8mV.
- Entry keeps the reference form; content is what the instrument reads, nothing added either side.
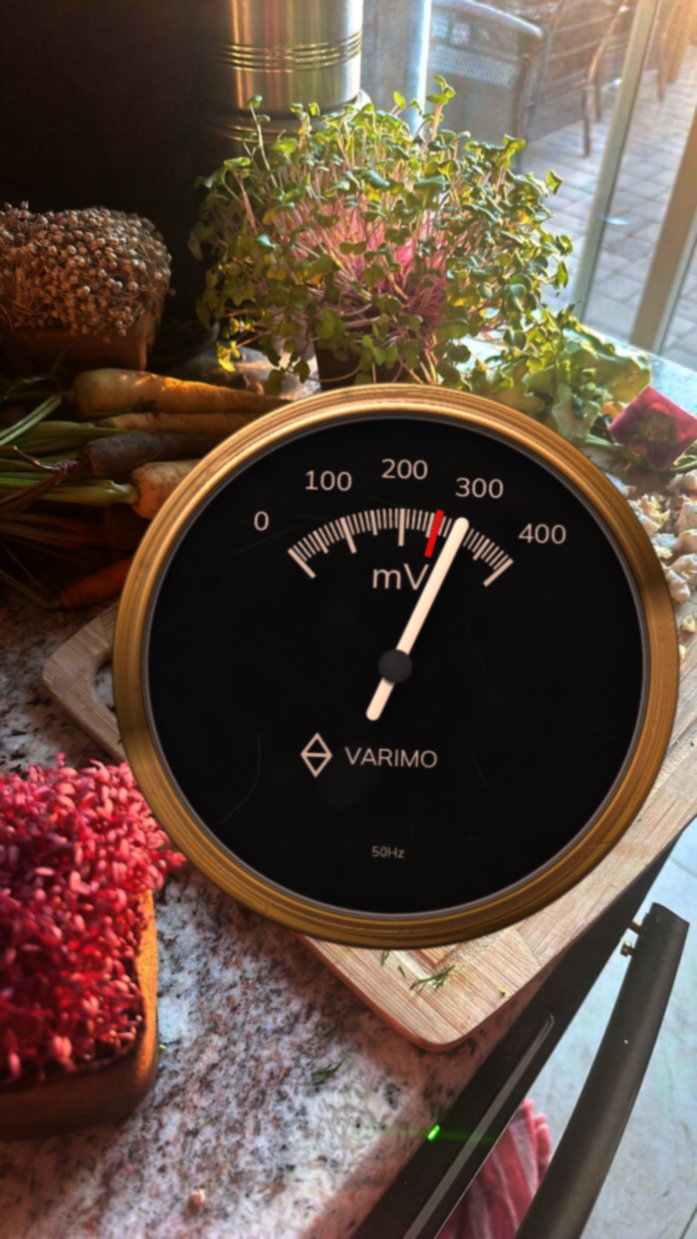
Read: 300mV
